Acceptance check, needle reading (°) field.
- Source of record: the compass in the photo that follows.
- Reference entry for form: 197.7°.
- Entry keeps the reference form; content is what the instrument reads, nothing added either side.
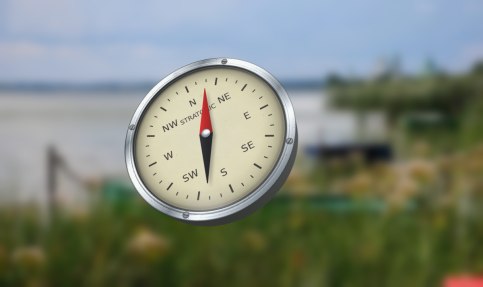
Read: 20°
